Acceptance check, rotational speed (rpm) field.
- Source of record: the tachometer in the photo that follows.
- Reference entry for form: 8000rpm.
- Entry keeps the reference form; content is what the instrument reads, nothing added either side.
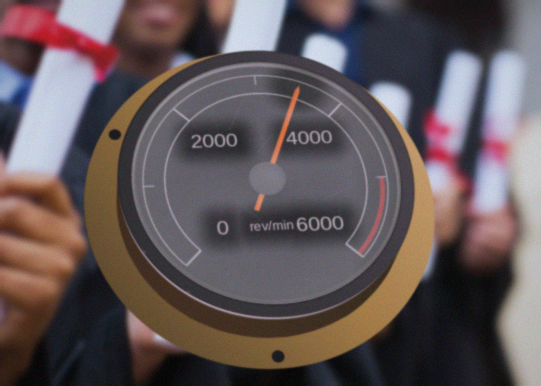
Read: 3500rpm
